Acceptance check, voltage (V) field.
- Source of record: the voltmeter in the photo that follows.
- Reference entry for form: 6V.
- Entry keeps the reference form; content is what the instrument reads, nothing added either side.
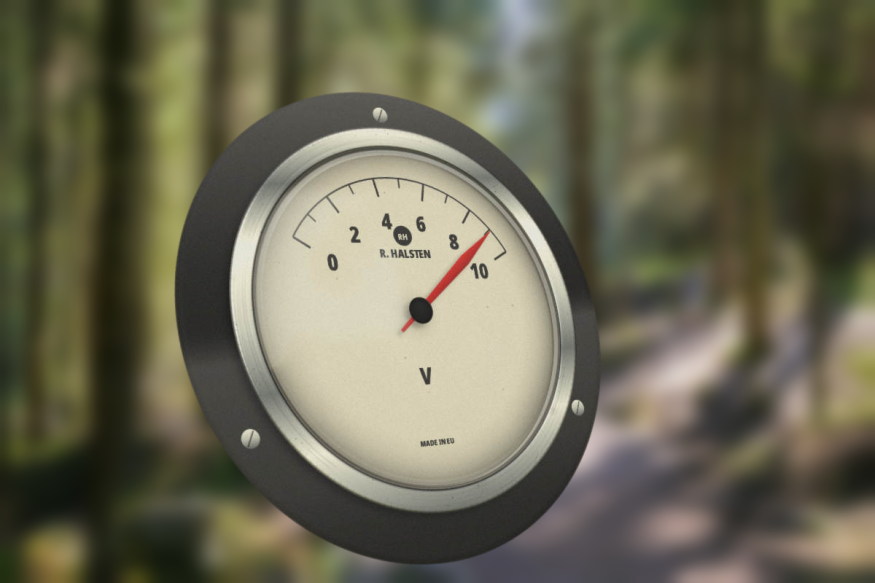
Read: 9V
